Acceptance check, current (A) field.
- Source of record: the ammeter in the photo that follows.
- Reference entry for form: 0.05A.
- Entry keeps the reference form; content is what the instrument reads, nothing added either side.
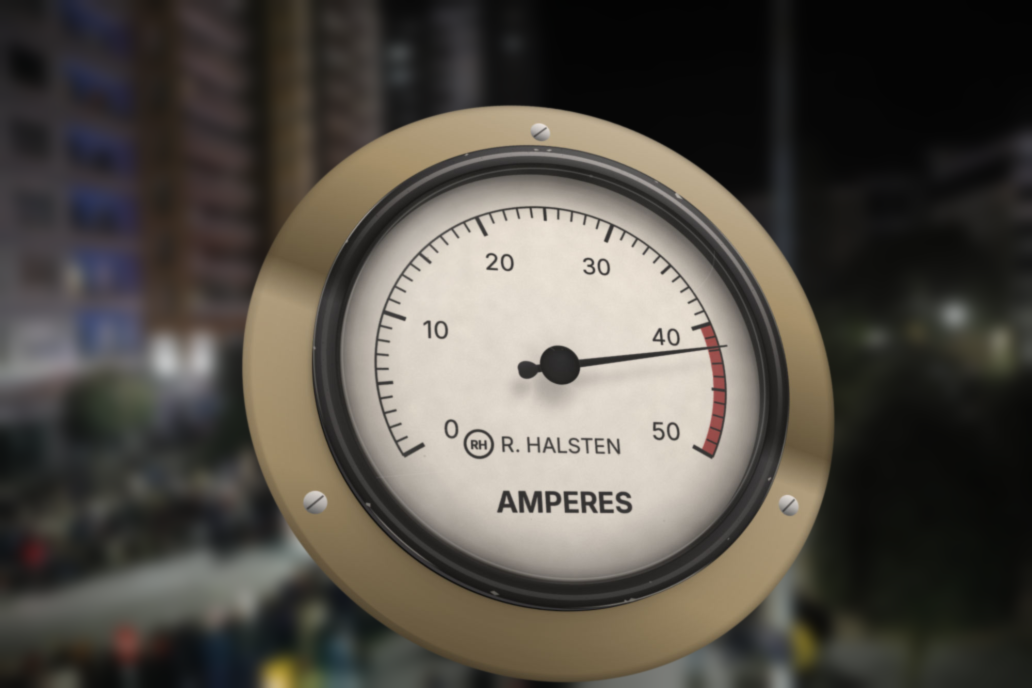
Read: 42A
